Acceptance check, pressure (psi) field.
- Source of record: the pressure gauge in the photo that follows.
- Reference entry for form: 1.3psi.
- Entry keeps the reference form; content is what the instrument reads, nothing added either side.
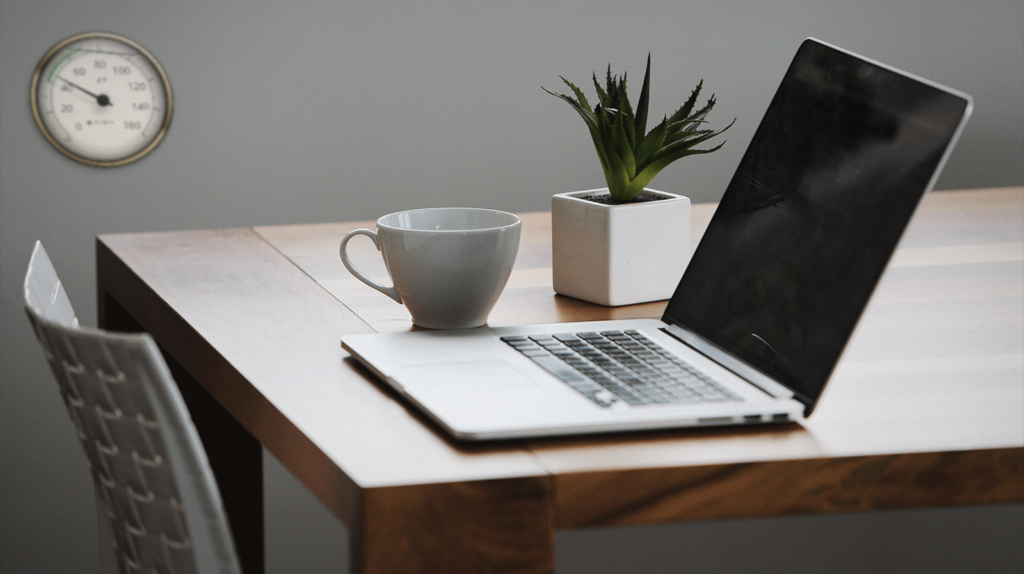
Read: 45psi
